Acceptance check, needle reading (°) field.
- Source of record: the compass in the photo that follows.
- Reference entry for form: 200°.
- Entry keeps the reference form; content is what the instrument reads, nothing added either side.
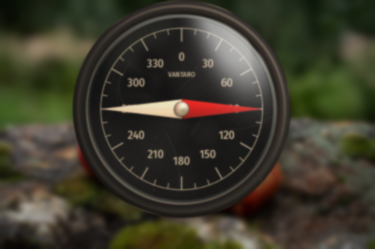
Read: 90°
